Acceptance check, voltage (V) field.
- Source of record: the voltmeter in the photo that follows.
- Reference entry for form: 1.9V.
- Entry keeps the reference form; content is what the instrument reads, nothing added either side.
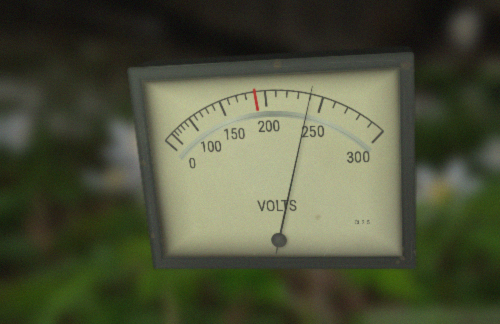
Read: 240V
